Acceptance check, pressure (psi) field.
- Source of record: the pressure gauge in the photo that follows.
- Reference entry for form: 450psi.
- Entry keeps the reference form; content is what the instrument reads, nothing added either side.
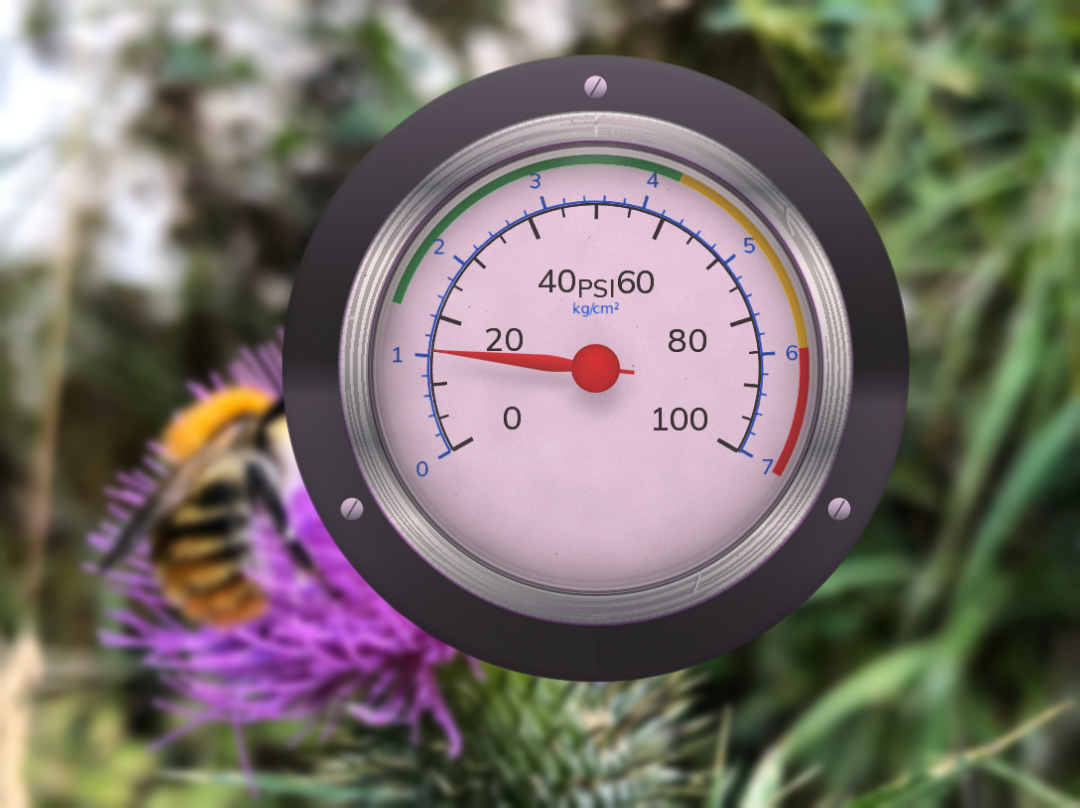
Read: 15psi
